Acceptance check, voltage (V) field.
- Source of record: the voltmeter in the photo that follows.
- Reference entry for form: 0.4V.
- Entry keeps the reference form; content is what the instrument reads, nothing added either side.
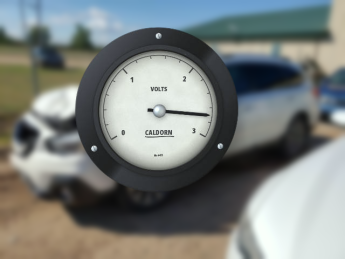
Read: 2.7V
